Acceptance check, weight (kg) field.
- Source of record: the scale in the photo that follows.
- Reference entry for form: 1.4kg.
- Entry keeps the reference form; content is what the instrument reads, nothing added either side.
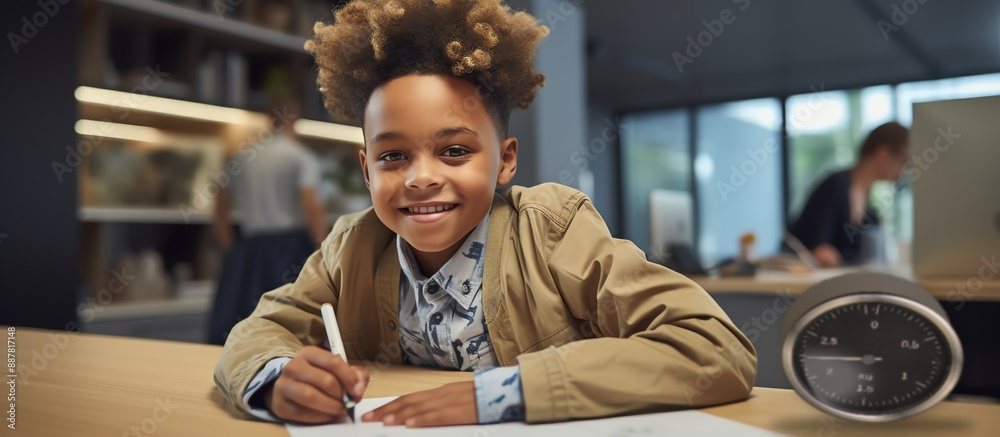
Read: 2.25kg
